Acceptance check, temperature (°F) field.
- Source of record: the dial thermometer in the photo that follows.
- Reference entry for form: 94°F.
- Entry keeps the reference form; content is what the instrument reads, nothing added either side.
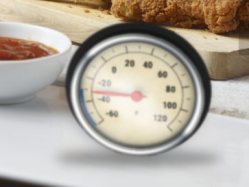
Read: -30°F
